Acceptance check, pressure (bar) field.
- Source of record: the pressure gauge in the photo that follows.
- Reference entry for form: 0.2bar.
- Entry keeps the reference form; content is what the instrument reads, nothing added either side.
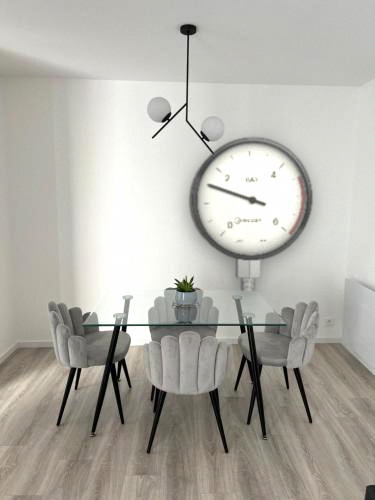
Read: 1.5bar
